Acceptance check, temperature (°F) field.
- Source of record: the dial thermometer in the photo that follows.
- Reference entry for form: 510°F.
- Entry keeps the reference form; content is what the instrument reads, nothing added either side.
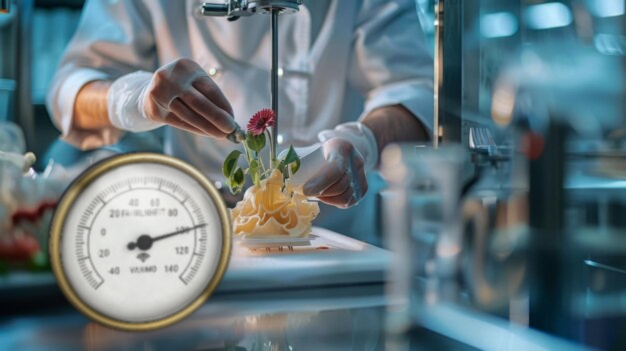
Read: 100°F
